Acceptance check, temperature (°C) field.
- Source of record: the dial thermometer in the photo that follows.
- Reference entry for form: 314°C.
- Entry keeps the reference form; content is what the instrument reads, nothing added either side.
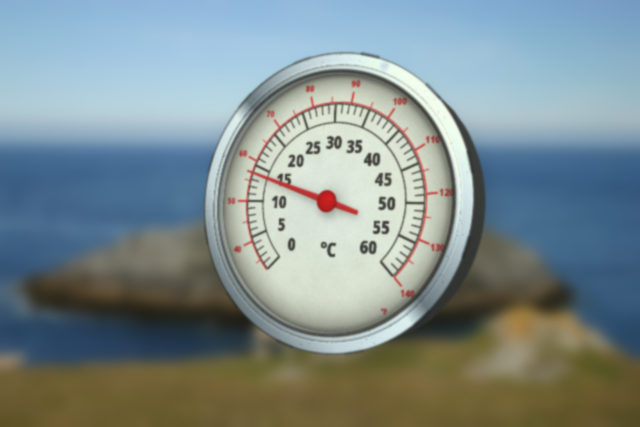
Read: 14°C
